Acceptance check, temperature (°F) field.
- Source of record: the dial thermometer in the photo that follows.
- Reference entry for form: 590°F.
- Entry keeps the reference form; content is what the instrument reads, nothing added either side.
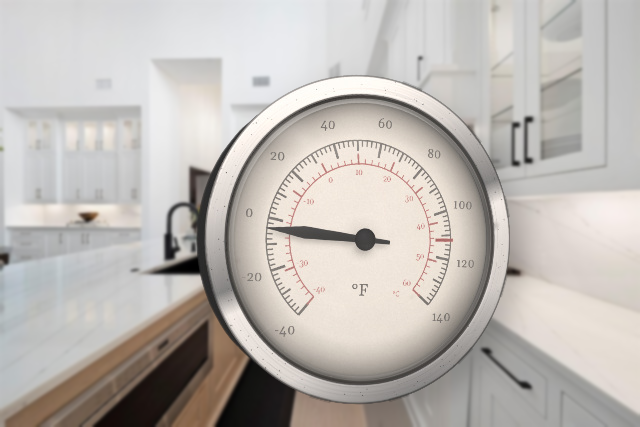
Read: -4°F
